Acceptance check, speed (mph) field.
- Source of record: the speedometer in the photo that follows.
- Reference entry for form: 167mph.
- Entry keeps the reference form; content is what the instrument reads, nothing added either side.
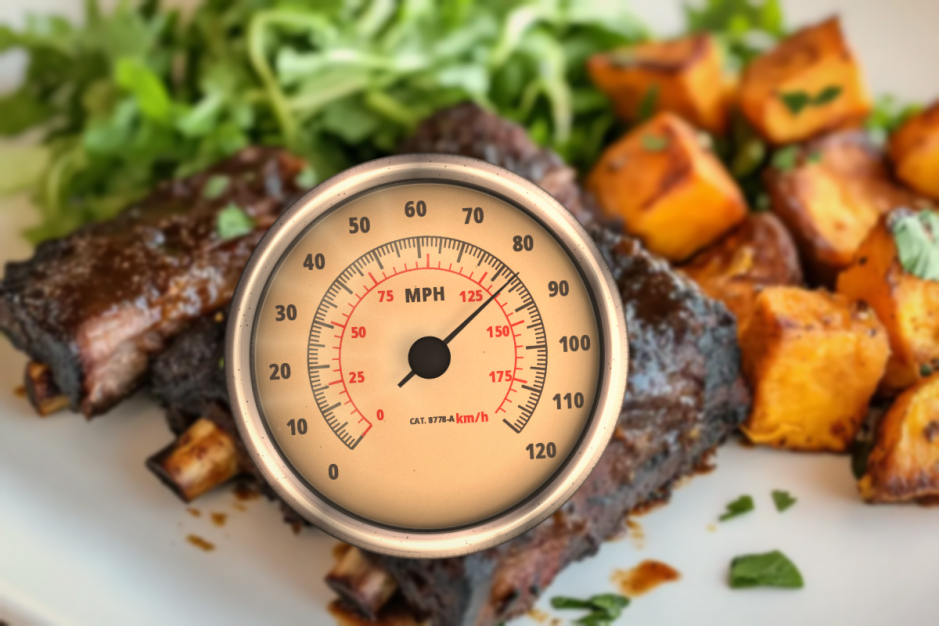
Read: 83mph
